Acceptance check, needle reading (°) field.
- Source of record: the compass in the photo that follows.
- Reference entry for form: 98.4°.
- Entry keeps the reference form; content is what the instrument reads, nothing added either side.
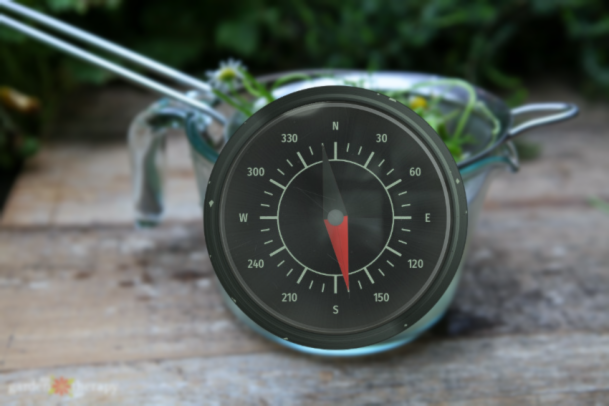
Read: 170°
